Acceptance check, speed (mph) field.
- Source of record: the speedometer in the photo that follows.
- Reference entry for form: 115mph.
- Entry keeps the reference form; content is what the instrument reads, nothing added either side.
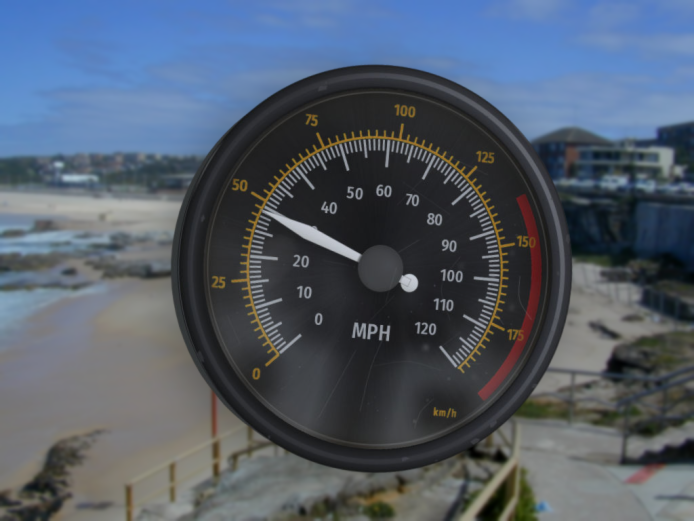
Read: 29mph
